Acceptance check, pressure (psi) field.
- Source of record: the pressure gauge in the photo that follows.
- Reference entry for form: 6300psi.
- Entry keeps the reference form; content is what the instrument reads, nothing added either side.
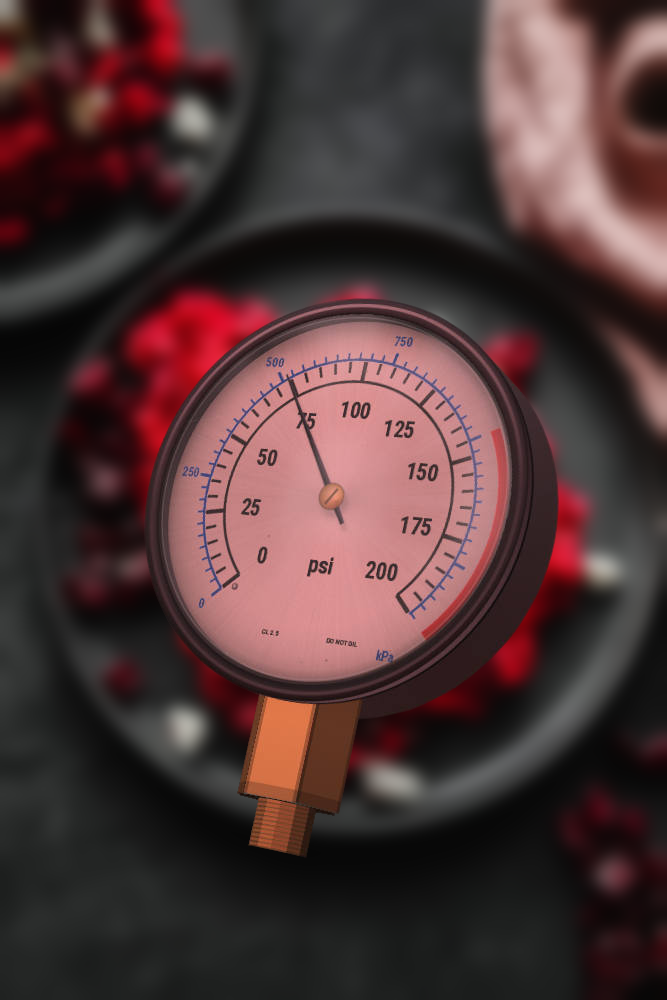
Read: 75psi
